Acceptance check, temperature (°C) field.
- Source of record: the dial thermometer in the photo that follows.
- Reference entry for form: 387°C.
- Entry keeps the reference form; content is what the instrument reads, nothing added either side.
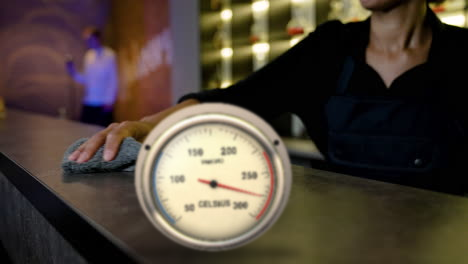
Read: 275°C
